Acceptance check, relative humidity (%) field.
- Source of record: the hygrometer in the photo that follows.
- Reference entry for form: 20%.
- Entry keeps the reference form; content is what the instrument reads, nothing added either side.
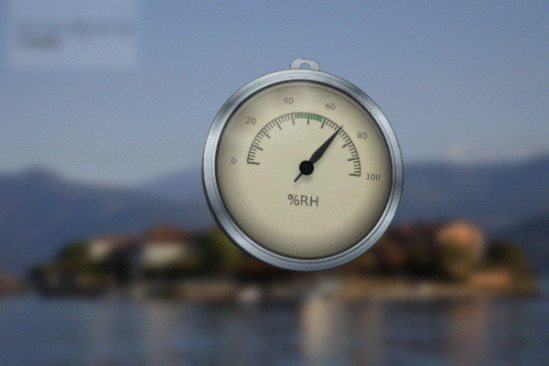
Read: 70%
